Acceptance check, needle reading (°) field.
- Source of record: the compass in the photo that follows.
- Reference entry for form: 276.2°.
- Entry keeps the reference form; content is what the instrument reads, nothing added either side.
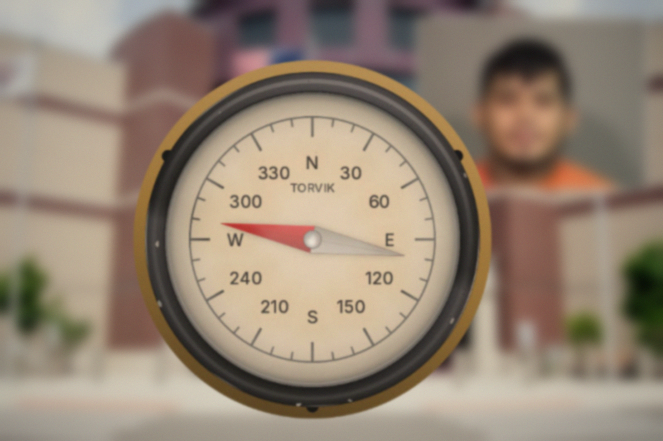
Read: 280°
